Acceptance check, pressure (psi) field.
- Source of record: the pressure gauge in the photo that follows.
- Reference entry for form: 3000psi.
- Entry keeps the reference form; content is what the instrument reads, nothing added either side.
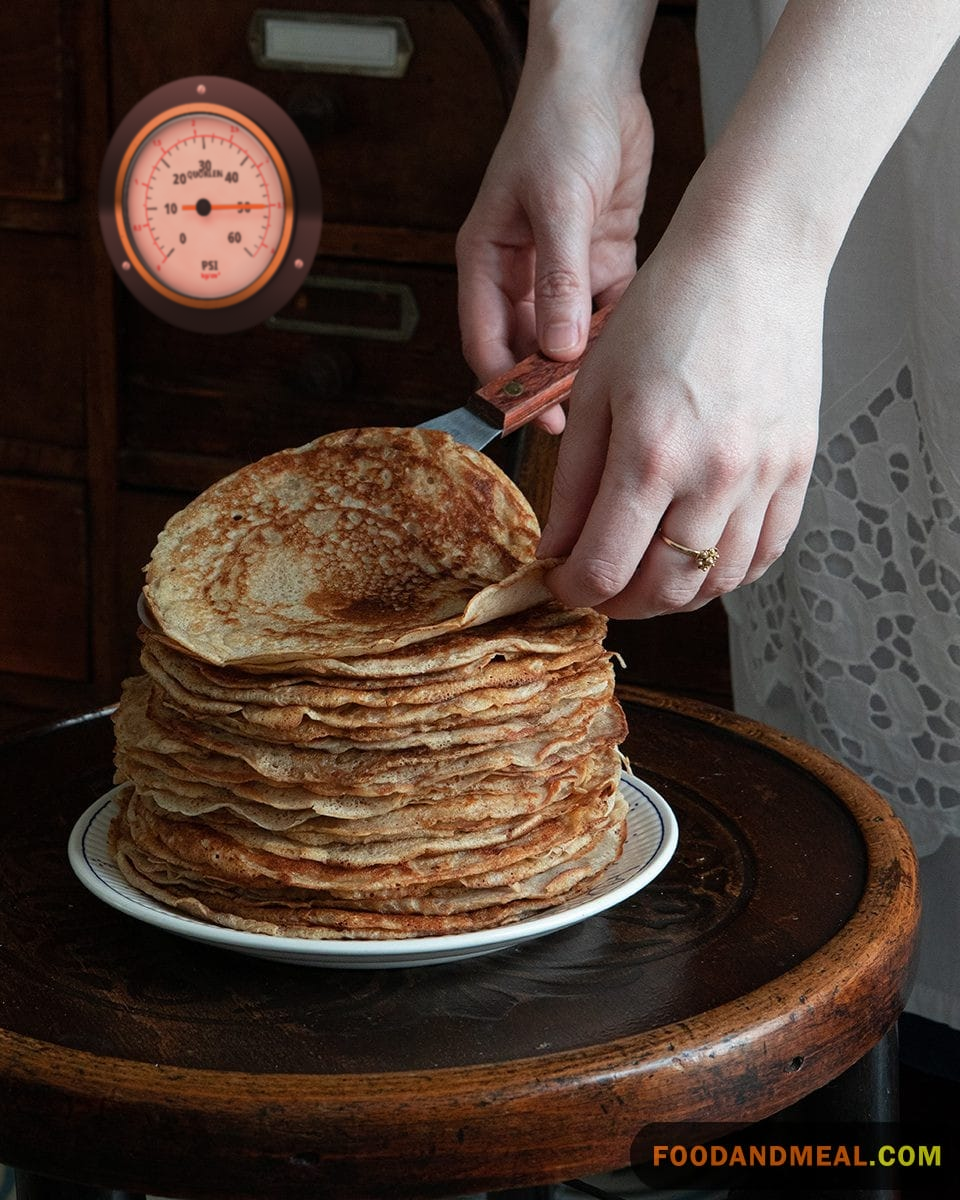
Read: 50psi
